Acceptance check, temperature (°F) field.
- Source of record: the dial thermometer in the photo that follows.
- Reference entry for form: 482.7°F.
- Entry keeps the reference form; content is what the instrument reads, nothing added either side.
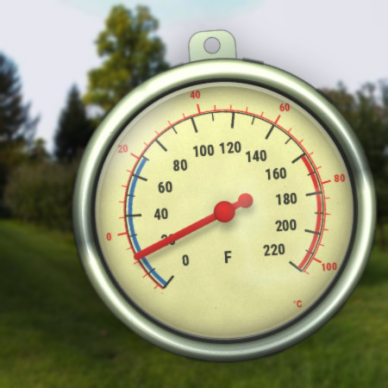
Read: 20°F
